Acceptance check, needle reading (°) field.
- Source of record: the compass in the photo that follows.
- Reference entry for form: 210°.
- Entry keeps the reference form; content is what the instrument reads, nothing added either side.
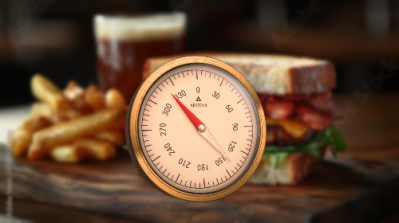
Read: 320°
